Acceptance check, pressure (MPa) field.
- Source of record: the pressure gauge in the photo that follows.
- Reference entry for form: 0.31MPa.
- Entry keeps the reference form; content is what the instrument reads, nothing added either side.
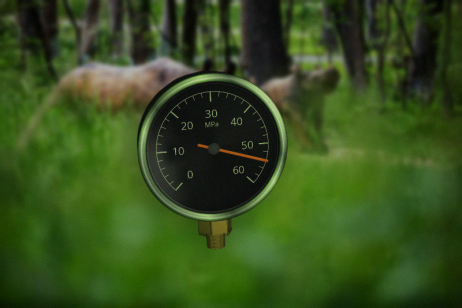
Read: 54MPa
